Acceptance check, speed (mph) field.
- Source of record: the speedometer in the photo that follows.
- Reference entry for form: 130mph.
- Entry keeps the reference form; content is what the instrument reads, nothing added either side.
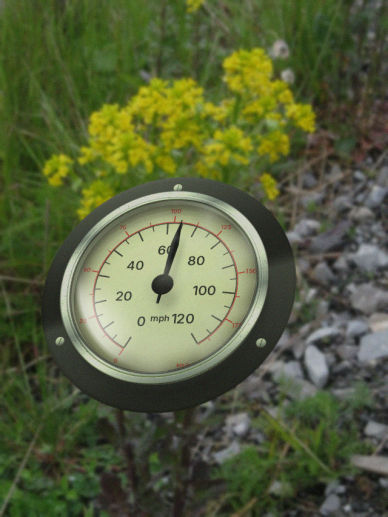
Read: 65mph
